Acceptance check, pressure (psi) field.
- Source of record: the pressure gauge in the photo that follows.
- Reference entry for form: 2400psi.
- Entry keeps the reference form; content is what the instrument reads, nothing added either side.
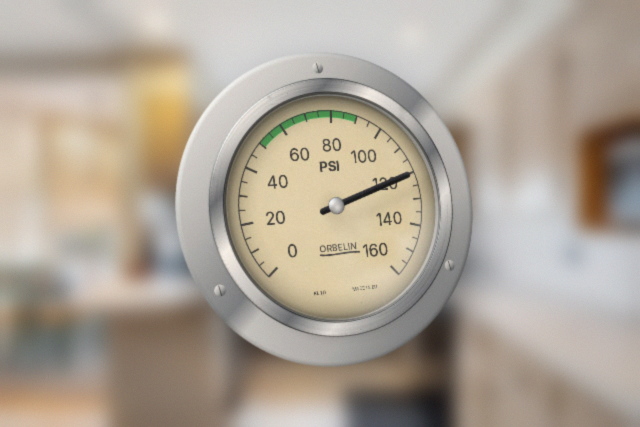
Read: 120psi
